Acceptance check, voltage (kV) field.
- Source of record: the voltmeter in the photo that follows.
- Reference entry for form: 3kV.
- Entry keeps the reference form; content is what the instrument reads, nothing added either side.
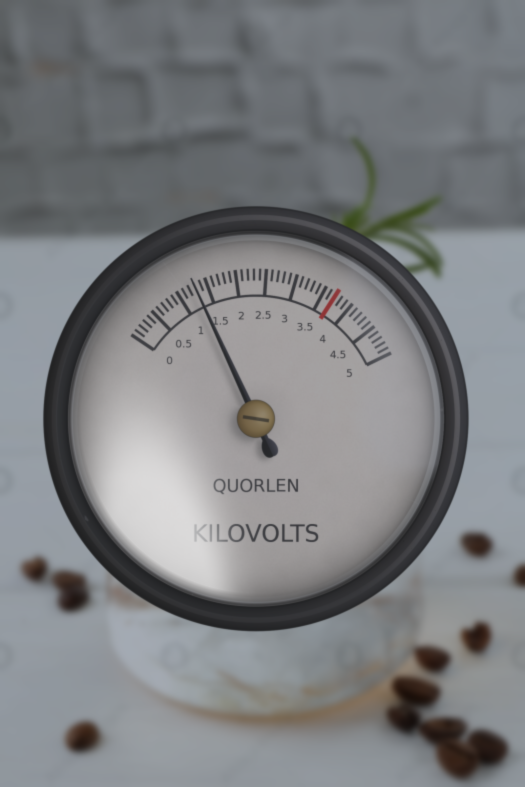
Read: 1.3kV
